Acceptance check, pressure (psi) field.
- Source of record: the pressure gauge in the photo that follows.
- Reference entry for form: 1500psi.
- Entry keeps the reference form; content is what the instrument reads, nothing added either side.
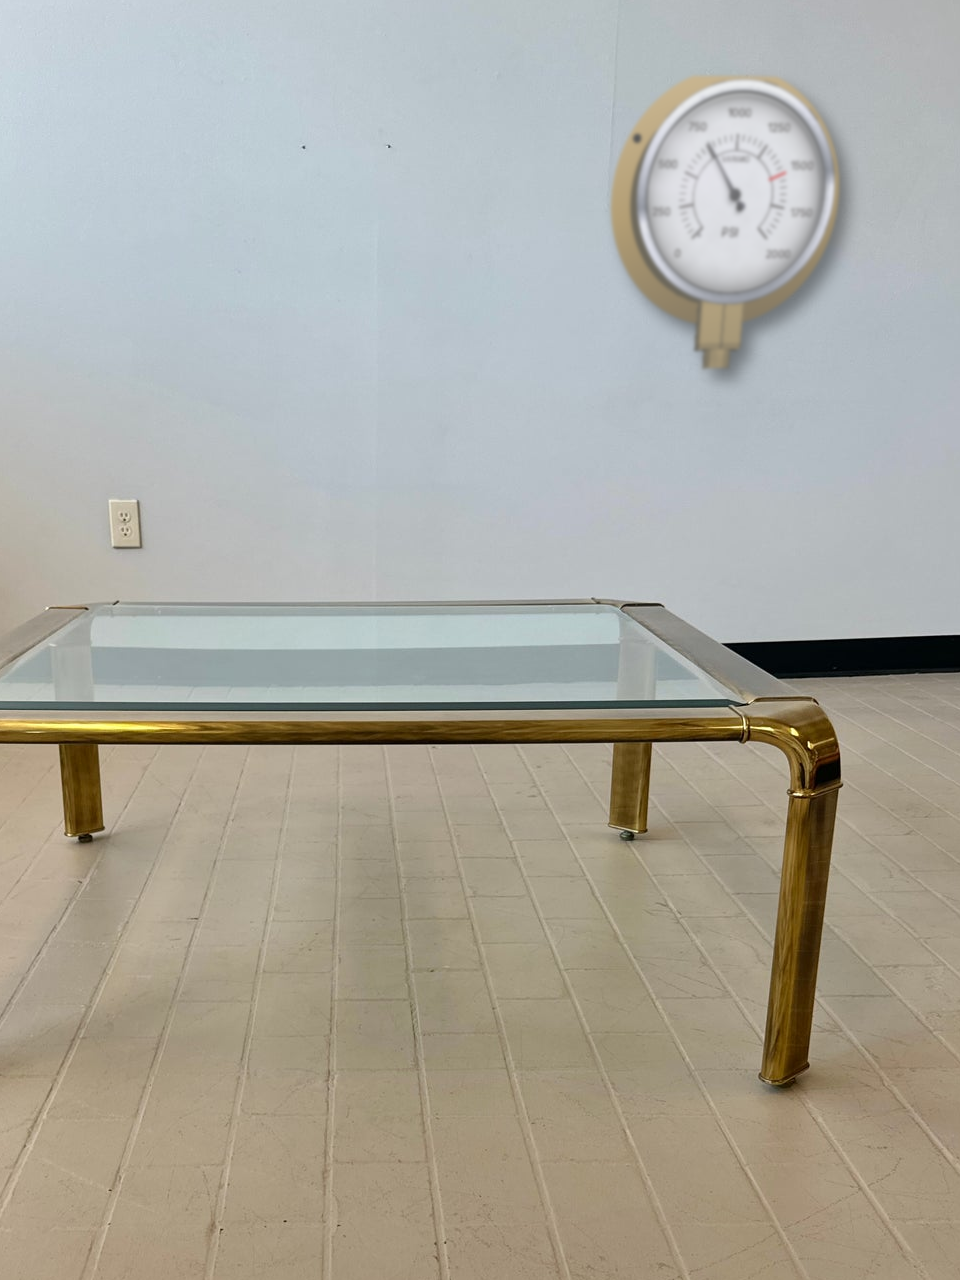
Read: 750psi
